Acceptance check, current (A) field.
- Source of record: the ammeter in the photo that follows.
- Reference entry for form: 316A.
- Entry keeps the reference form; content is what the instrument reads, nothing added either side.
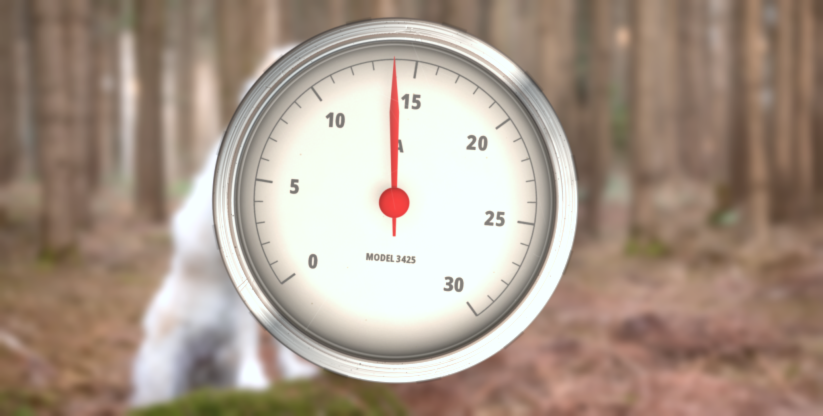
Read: 14A
